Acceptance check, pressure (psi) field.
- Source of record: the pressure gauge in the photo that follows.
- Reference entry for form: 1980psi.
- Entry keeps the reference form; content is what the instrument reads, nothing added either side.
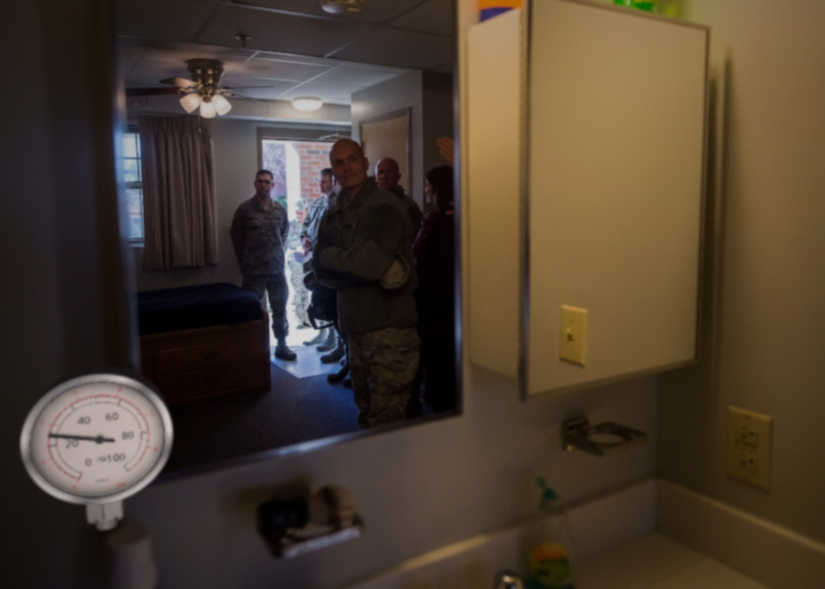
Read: 25psi
